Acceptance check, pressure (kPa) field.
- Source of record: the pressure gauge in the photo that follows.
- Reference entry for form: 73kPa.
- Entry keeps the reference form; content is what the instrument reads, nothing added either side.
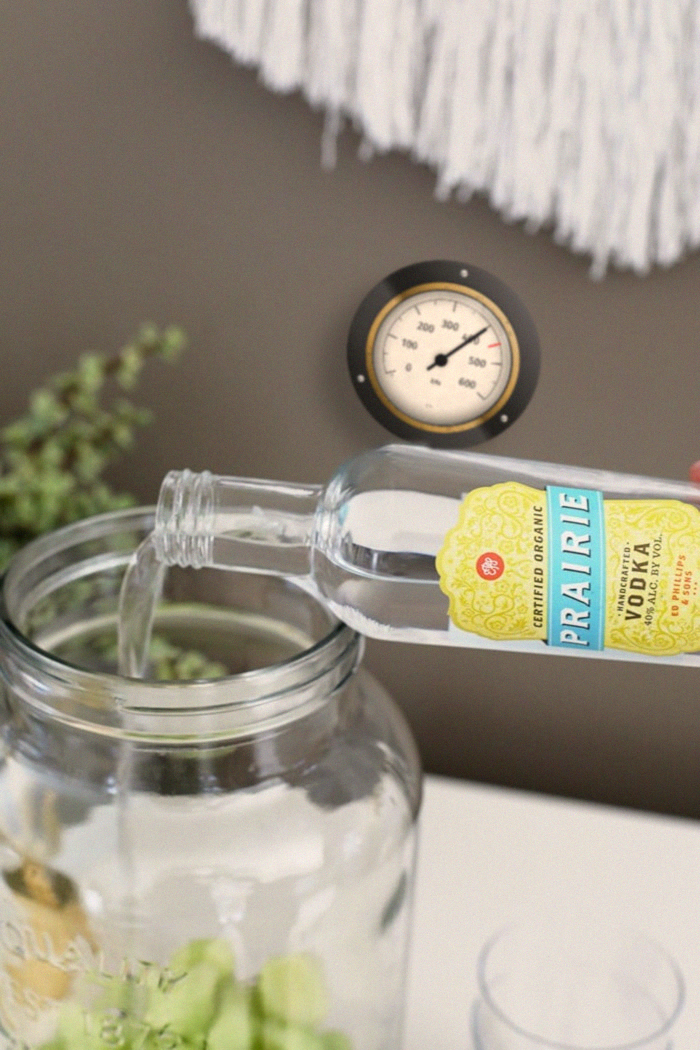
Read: 400kPa
